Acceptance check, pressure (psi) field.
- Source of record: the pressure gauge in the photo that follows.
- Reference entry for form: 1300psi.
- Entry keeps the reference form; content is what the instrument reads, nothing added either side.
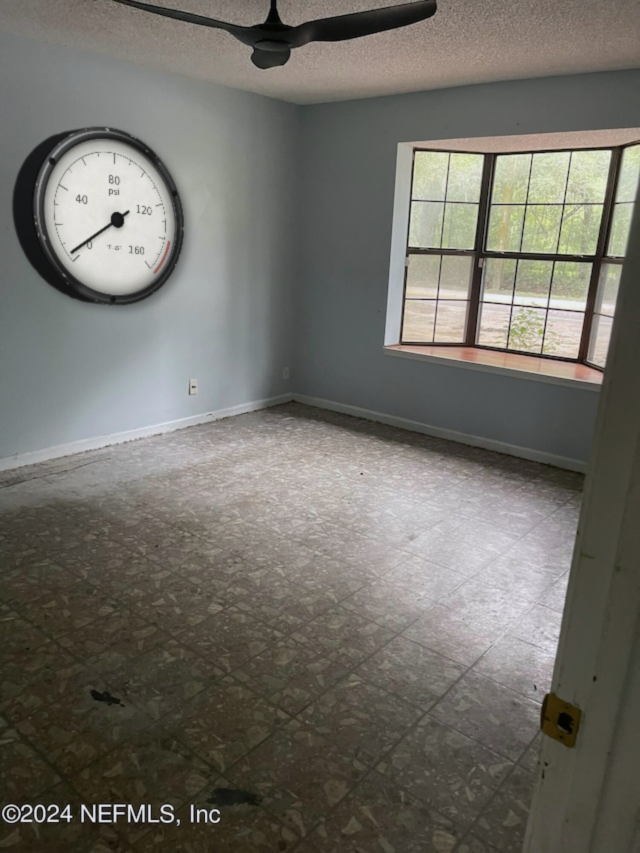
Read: 5psi
